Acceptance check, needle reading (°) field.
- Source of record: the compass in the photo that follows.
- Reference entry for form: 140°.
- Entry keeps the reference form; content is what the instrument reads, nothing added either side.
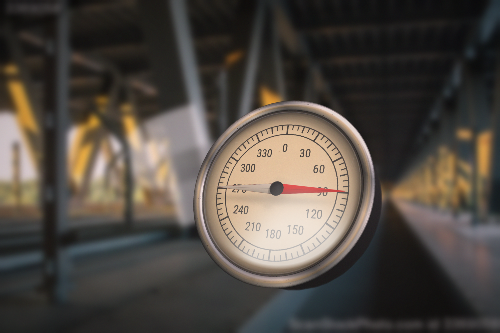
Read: 90°
